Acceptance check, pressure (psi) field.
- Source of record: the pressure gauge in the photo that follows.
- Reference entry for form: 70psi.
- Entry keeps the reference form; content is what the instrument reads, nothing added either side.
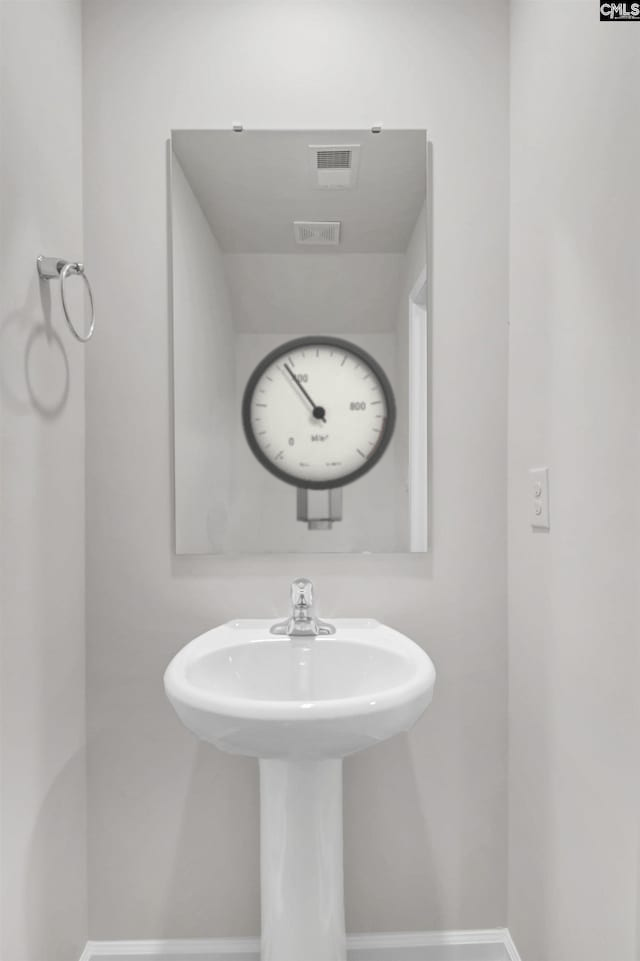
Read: 375psi
